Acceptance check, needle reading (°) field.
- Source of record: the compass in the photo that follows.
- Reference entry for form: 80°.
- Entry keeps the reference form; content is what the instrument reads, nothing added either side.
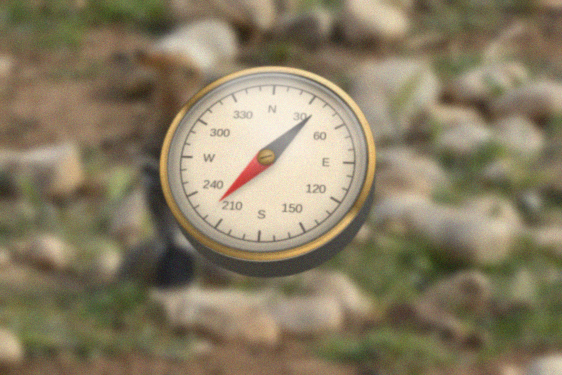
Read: 220°
